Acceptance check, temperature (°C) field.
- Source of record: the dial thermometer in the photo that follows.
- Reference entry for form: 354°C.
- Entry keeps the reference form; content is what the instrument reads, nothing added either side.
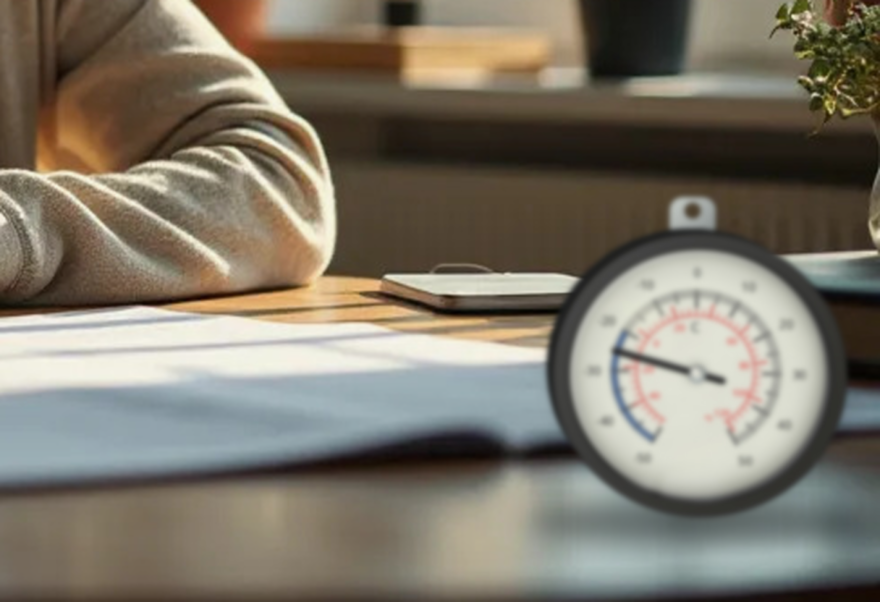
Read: -25°C
